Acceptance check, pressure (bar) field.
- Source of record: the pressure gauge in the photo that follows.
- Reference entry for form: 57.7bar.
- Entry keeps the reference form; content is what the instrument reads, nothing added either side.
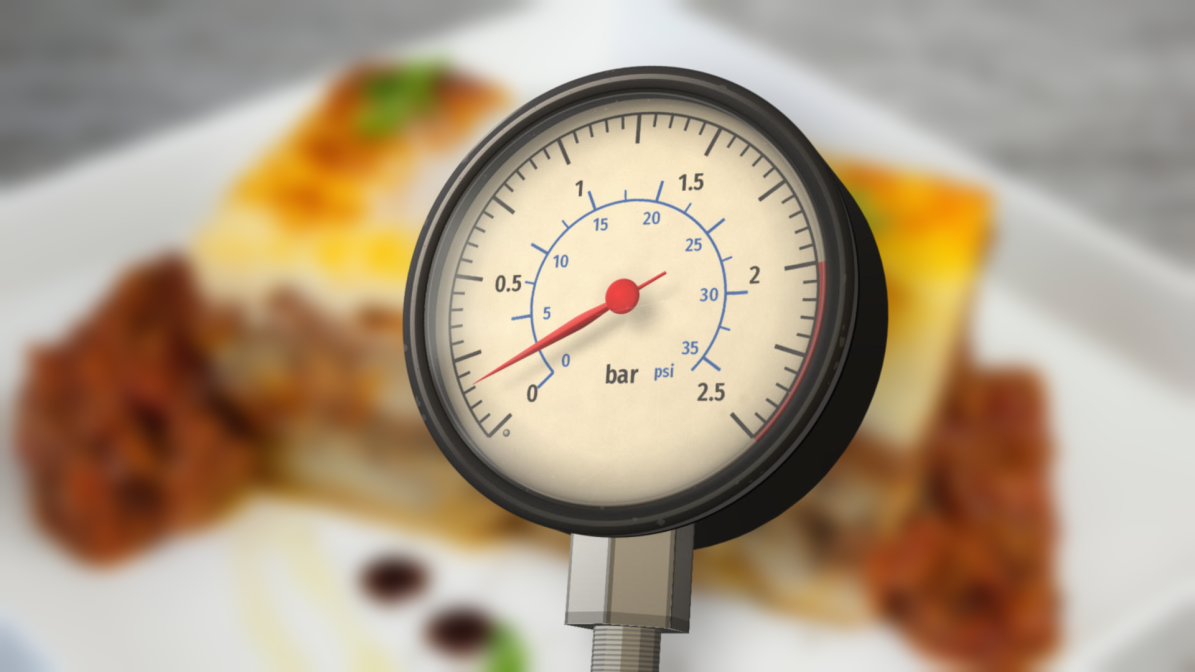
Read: 0.15bar
